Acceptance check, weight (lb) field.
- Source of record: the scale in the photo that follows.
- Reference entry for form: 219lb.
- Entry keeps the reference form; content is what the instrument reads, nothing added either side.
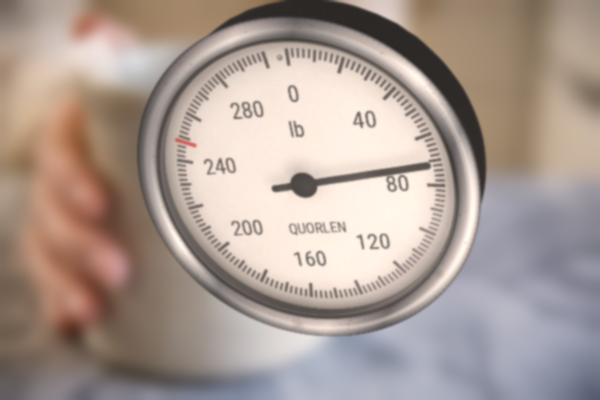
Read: 70lb
